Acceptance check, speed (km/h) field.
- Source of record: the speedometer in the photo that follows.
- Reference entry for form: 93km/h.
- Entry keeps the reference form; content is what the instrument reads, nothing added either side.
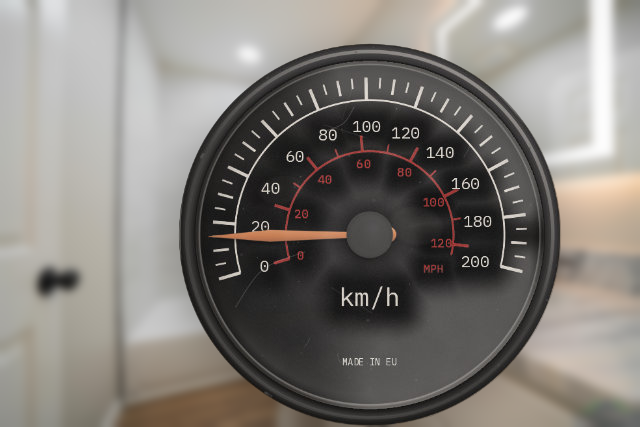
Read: 15km/h
